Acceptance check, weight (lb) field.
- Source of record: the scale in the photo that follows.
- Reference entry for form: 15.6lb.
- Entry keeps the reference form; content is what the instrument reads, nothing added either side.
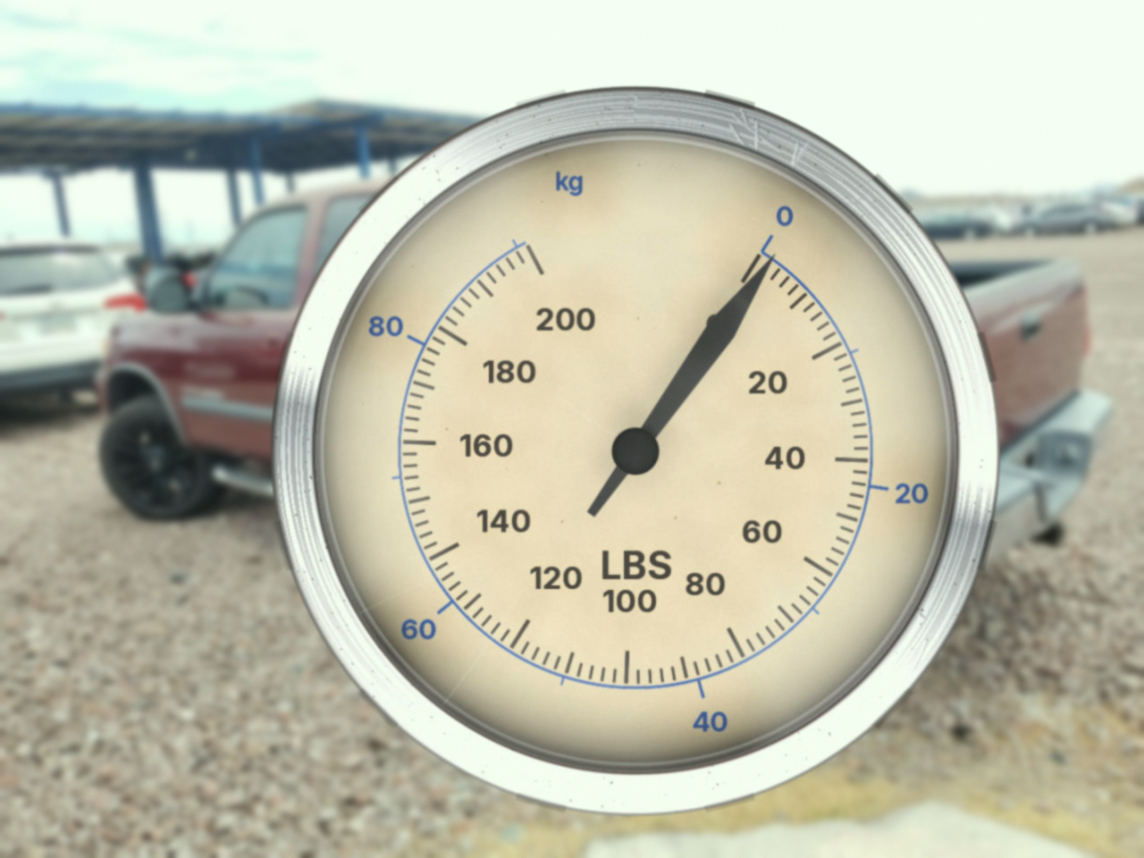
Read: 2lb
